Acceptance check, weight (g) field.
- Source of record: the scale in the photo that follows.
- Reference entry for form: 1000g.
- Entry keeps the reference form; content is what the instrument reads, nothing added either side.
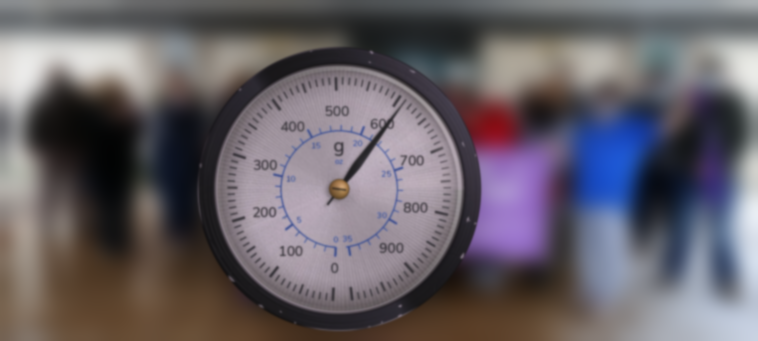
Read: 610g
